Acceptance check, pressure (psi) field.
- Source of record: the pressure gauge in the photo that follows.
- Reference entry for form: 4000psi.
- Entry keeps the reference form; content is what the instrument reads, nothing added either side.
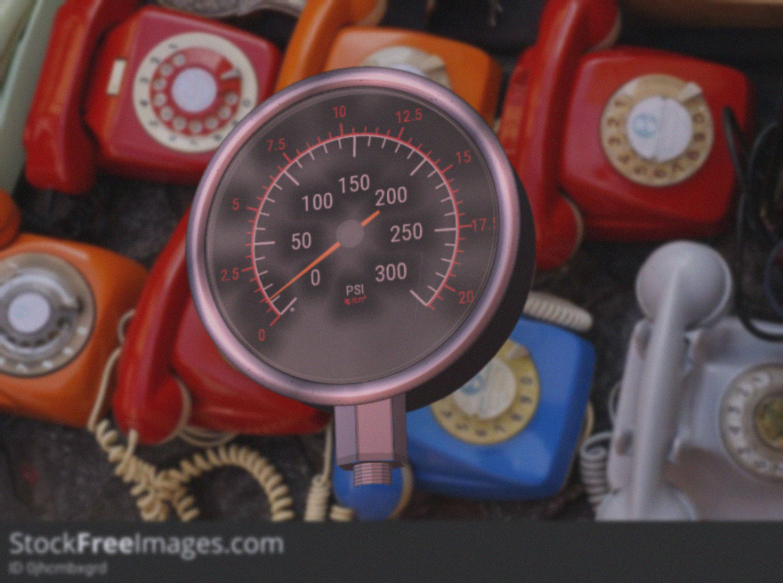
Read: 10psi
